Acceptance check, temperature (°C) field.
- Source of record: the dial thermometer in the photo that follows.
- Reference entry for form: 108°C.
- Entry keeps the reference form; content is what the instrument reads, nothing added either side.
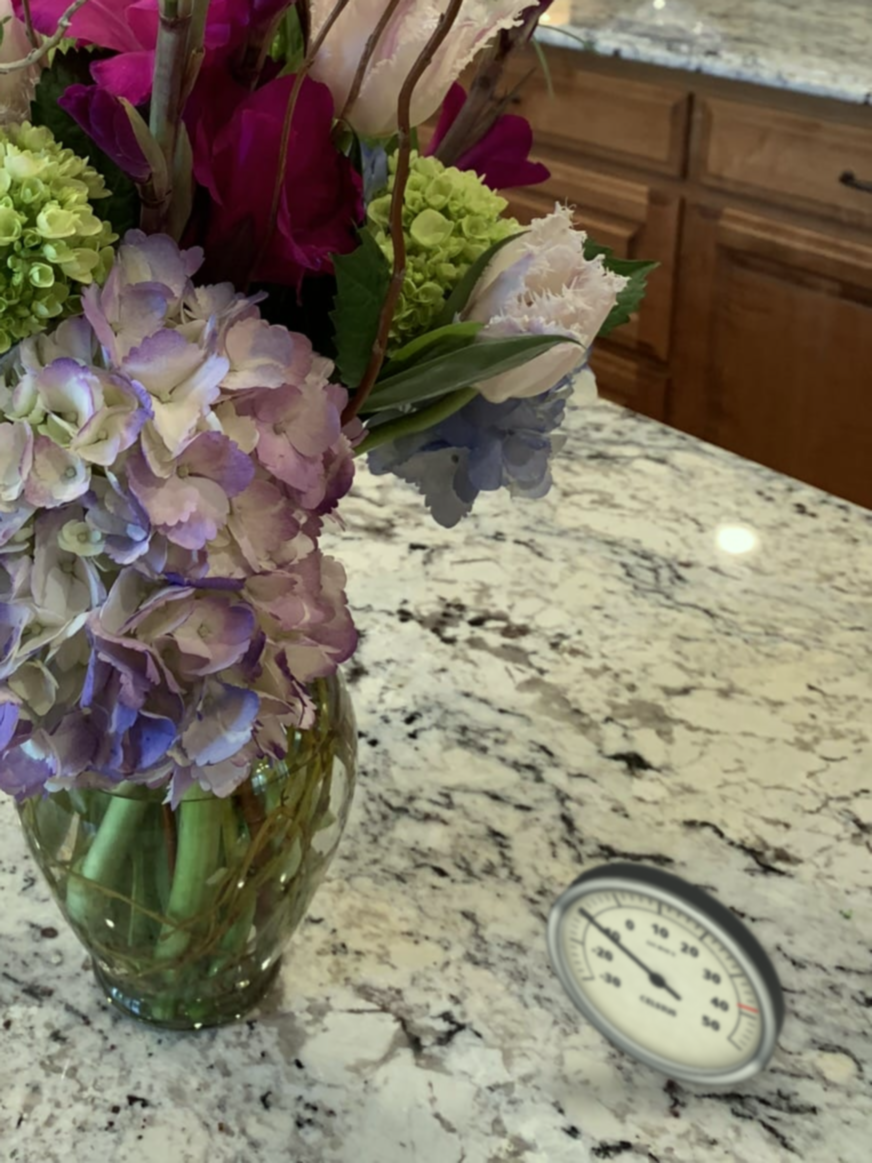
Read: -10°C
